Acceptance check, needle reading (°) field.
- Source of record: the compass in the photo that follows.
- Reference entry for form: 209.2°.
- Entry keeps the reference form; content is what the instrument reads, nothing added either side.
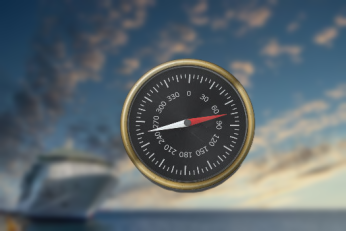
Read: 75°
